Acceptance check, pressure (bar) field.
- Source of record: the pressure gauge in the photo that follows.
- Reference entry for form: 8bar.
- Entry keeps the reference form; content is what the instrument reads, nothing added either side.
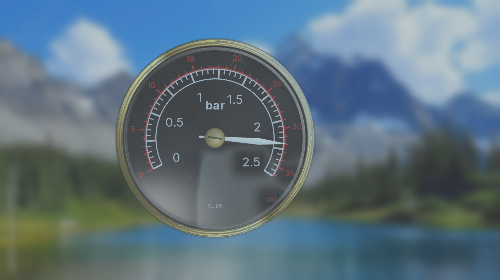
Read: 2.2bar
